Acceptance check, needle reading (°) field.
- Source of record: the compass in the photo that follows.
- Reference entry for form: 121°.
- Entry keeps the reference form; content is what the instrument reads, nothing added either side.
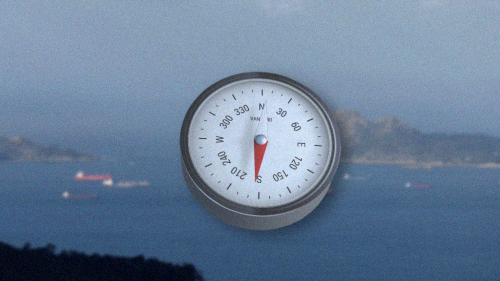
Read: 185°
